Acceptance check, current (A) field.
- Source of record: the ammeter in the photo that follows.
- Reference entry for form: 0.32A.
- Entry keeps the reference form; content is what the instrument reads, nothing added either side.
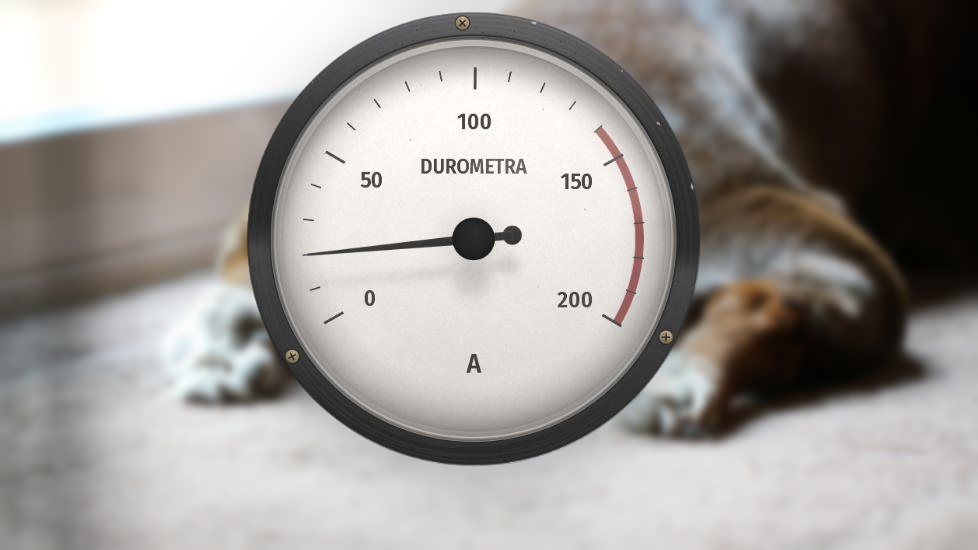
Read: 20A
